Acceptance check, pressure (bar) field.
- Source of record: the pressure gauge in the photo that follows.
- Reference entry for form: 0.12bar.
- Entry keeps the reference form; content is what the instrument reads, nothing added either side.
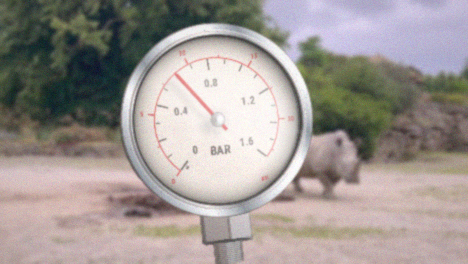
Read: 0.6bar
